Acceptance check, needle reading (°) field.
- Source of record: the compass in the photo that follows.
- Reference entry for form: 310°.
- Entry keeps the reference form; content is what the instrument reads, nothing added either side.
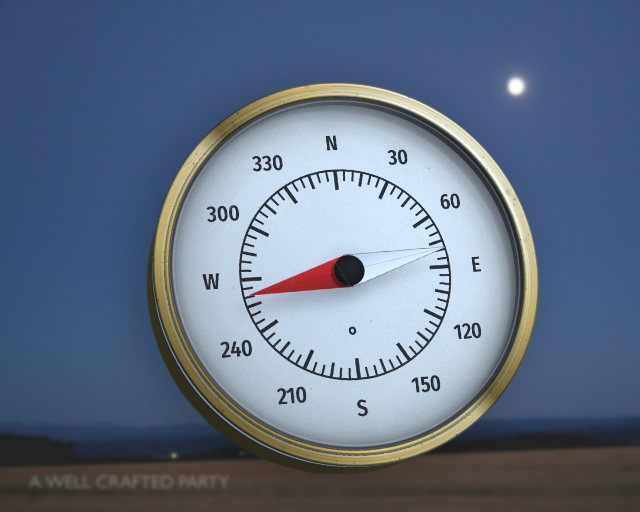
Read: 260°
